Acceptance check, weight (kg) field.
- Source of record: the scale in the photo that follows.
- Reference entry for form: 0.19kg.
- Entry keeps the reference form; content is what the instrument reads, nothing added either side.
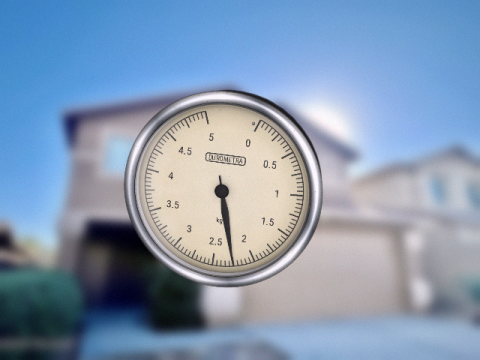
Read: 2.25kg
